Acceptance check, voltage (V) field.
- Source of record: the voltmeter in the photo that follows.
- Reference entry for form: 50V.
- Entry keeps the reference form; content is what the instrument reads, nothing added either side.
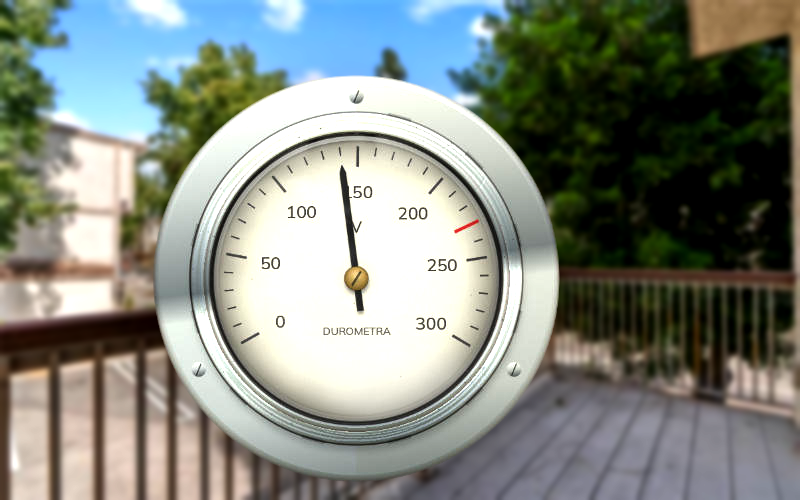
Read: 140V
